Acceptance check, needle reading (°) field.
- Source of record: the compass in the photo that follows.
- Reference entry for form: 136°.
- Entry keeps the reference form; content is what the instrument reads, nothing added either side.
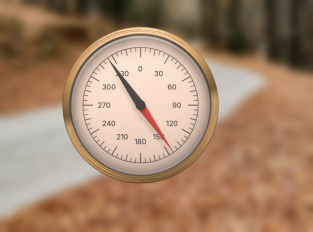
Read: 145°
